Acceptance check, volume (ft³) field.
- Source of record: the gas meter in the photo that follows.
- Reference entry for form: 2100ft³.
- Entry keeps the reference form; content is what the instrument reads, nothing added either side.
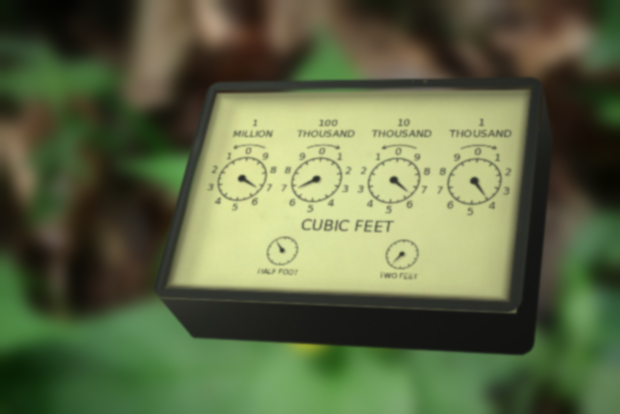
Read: 666400ft³
